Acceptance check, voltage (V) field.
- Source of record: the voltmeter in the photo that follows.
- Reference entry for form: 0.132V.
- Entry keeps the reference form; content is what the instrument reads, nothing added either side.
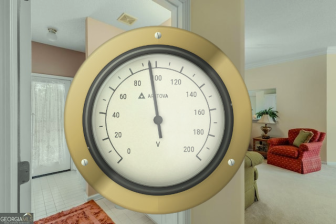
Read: 95V
